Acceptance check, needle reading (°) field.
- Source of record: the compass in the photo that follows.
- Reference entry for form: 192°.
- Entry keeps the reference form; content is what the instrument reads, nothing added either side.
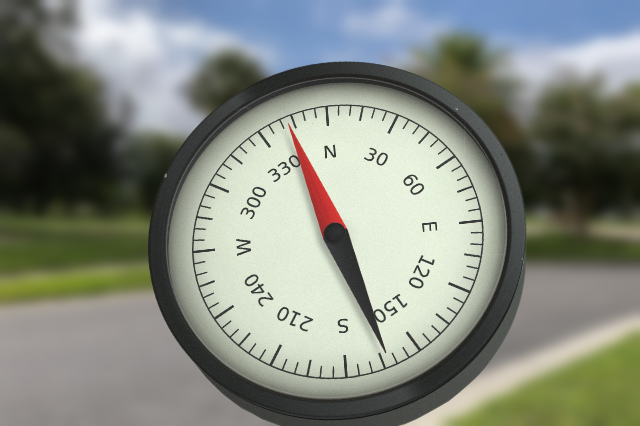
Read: 342.5°
